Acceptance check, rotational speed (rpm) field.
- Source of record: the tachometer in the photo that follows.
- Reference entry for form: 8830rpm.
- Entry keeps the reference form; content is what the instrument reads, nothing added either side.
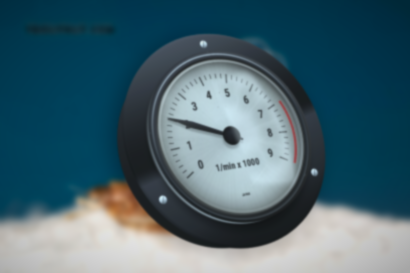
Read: 2000rpm
